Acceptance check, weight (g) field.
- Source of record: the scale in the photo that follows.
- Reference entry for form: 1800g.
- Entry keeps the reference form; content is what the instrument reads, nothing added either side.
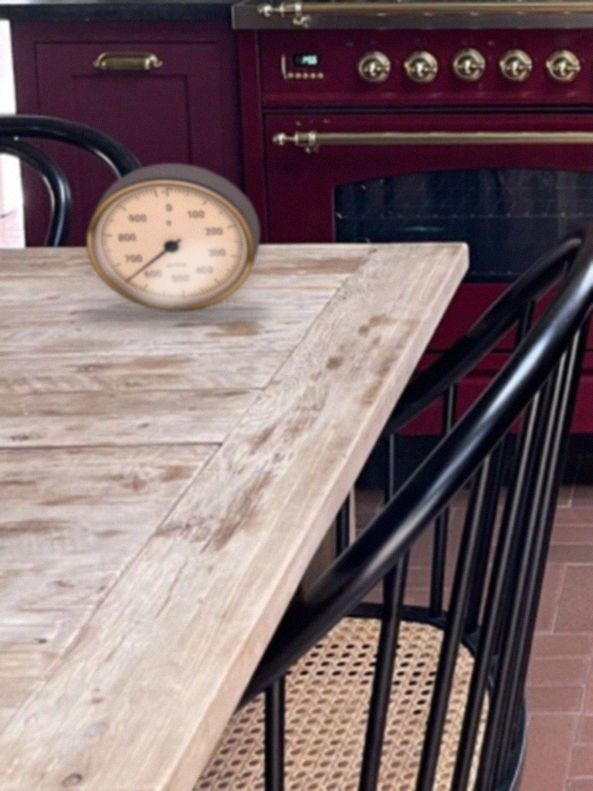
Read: 650g
